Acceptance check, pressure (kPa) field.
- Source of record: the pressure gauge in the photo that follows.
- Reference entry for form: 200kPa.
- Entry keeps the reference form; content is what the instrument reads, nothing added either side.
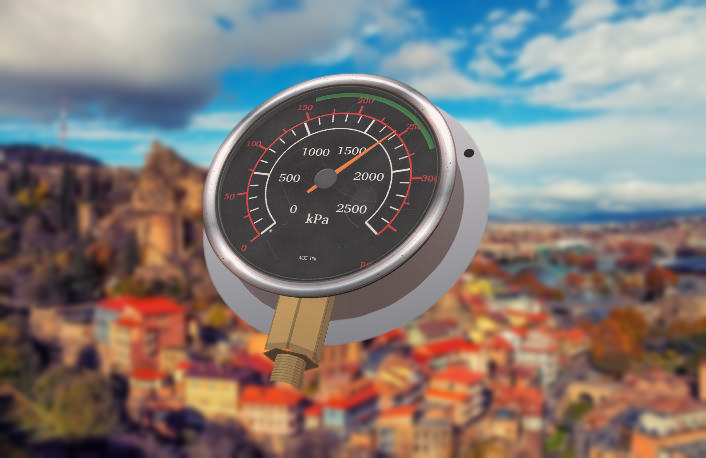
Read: 1700kPa
